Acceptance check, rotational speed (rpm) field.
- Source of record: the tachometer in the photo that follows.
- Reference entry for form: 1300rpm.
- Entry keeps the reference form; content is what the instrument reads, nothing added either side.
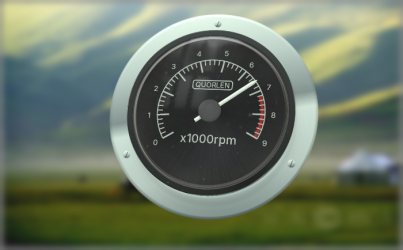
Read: 6600rpm
